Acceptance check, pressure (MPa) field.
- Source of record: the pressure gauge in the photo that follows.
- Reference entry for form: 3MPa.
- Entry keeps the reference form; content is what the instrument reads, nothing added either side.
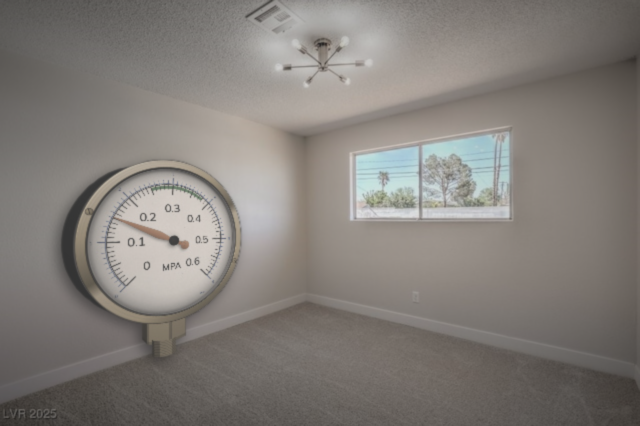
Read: 0.15MPa
